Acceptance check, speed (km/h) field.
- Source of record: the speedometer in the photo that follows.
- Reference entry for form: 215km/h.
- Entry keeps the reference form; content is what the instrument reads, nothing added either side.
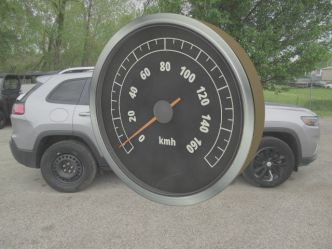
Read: 5km/h
